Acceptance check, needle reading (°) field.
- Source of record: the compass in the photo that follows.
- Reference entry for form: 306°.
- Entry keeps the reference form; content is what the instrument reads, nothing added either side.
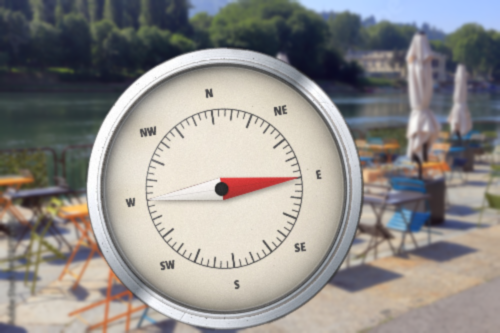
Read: 90°
